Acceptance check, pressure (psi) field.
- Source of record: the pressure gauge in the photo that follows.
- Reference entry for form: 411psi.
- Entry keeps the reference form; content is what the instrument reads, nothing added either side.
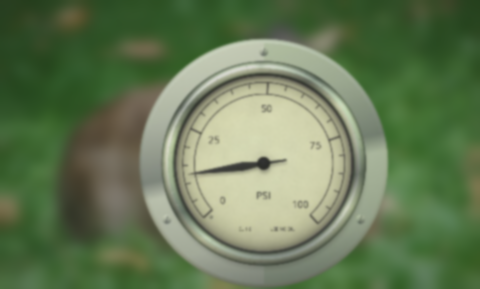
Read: 12.5psi
